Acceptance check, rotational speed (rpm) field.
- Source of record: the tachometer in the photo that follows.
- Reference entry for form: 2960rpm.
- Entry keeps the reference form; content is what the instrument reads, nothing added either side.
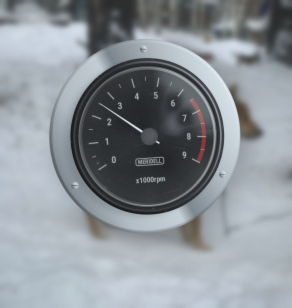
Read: 2500rpm
